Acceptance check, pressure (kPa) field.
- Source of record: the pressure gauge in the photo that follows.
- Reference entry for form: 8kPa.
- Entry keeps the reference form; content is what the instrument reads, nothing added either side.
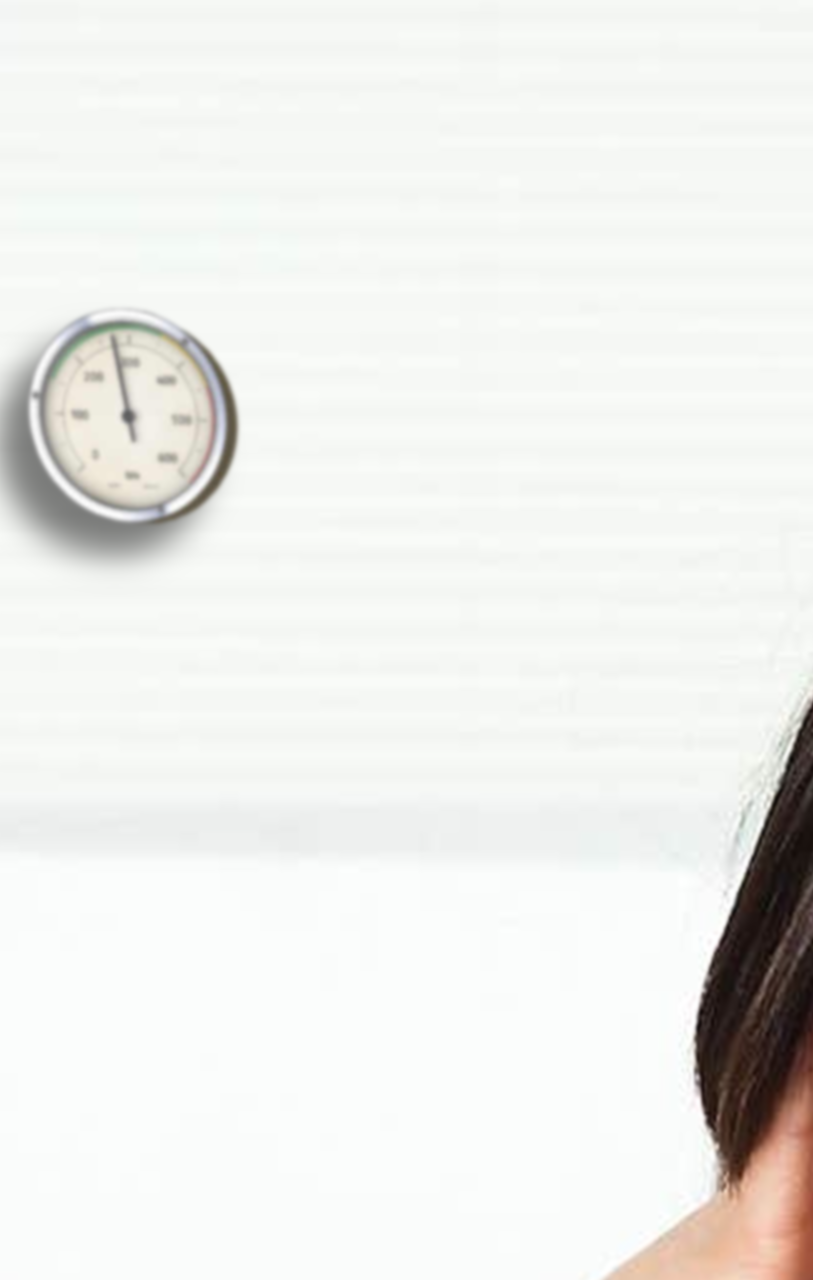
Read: 275kPa
